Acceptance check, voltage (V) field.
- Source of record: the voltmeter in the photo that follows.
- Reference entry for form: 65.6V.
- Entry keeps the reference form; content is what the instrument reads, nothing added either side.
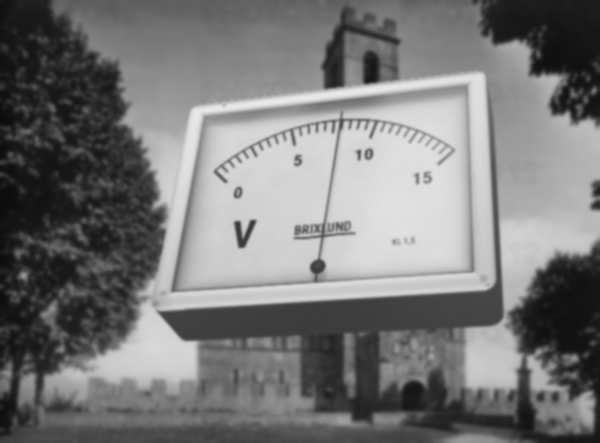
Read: 8V
